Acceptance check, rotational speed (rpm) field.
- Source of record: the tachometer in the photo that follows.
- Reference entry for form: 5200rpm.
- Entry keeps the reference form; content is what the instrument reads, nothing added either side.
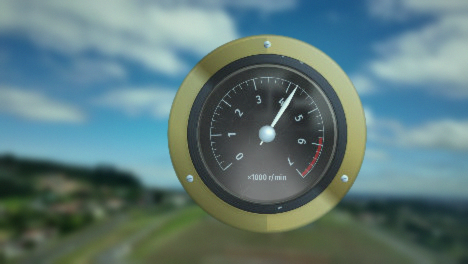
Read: 4200rpm
